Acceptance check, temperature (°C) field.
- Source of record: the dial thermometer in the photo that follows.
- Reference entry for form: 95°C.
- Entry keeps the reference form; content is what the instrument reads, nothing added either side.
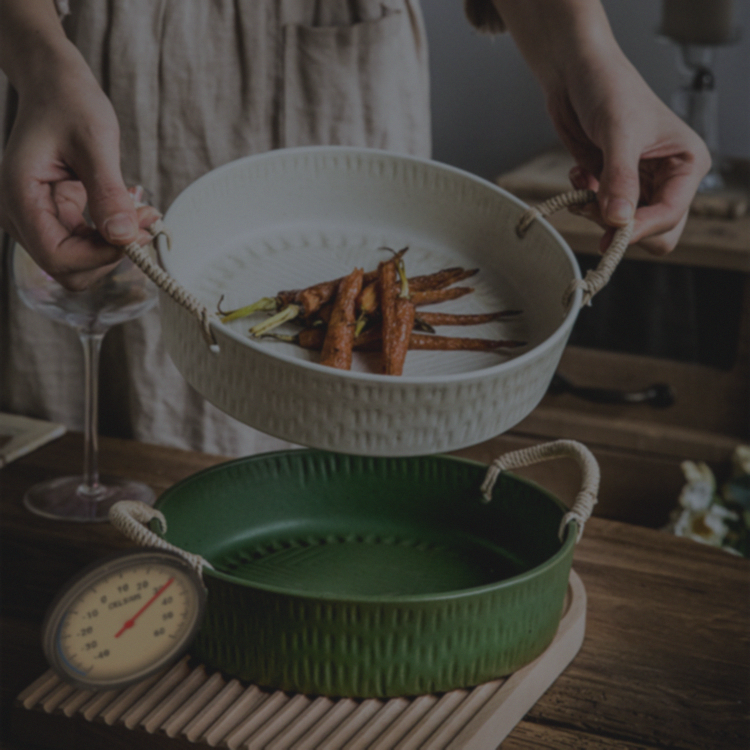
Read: 30°C
